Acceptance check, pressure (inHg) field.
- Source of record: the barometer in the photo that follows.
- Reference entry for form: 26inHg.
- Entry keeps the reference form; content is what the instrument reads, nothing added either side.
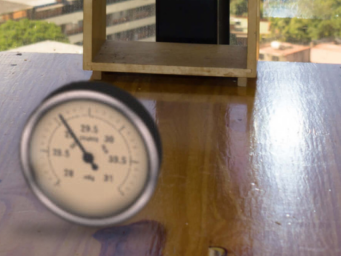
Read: 29.1inHg
